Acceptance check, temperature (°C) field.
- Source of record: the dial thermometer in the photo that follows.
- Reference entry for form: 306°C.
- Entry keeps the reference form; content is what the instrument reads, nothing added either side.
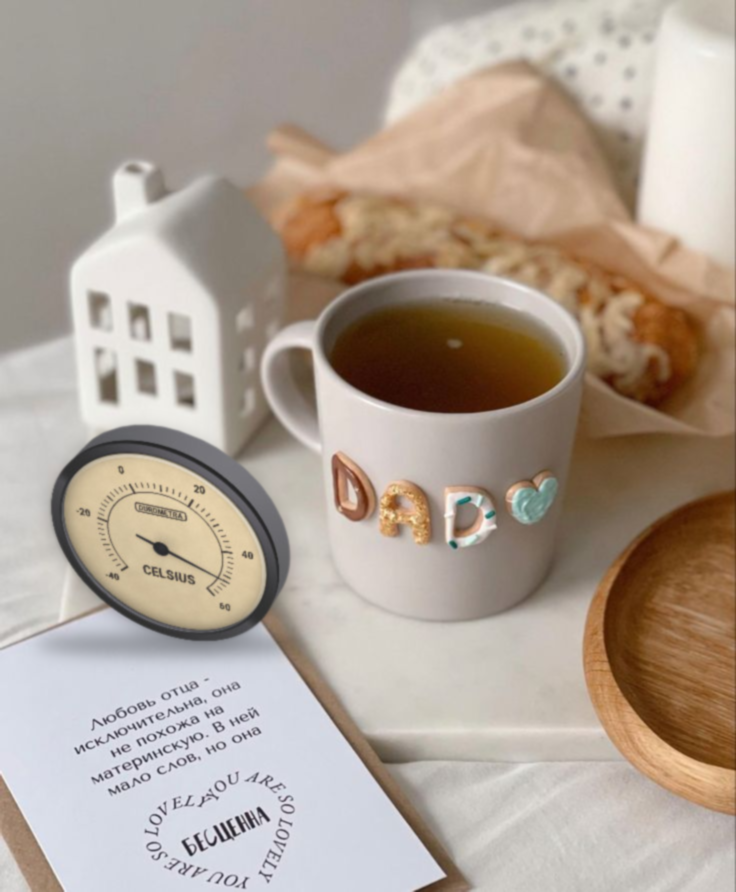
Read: 50°C
